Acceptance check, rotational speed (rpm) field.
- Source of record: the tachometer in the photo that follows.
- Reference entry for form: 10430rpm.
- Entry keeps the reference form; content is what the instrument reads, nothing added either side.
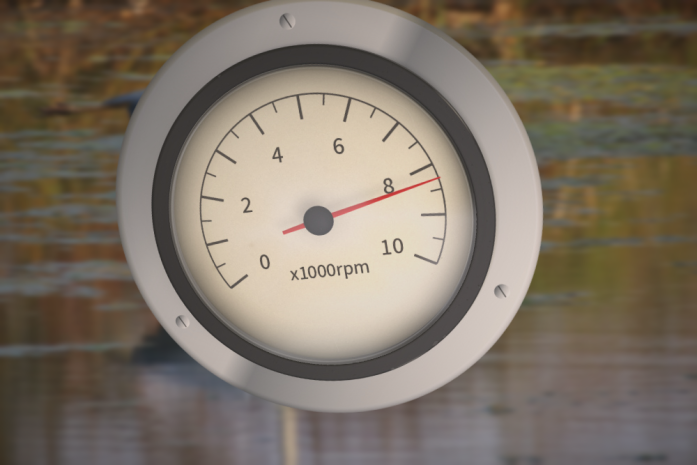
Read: 8250rpm
